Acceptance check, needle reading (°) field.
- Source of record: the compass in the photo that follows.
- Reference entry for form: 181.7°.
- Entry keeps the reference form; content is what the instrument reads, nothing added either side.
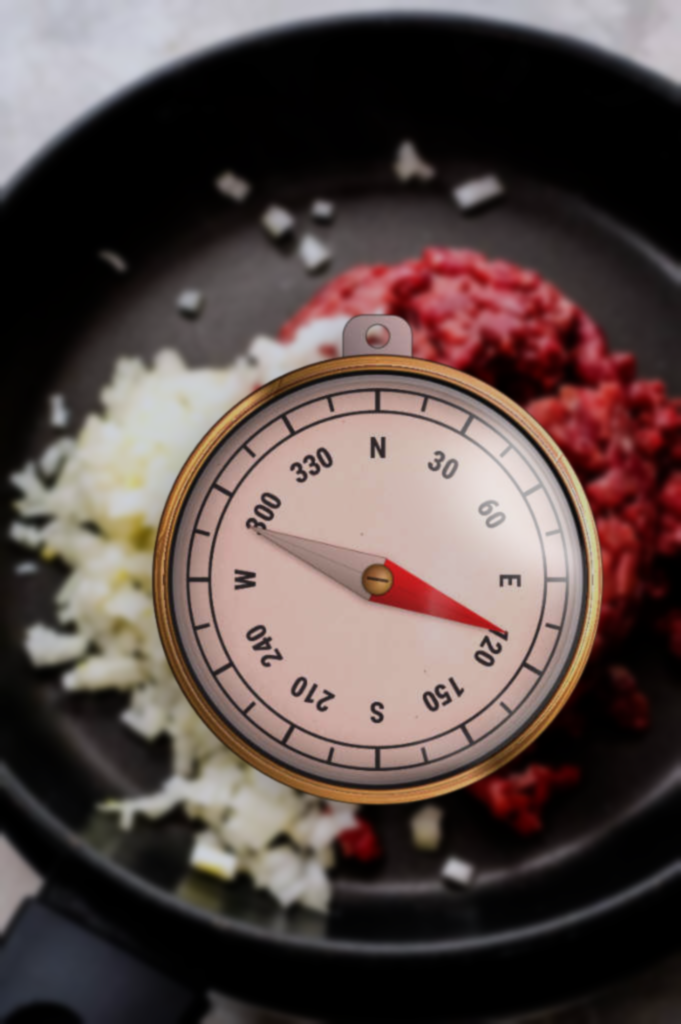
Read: 112.5°
